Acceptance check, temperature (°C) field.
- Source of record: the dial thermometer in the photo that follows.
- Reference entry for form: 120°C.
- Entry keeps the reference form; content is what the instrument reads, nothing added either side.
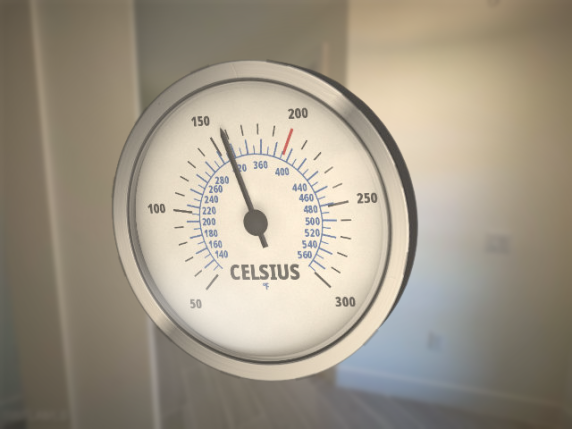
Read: 160°C
